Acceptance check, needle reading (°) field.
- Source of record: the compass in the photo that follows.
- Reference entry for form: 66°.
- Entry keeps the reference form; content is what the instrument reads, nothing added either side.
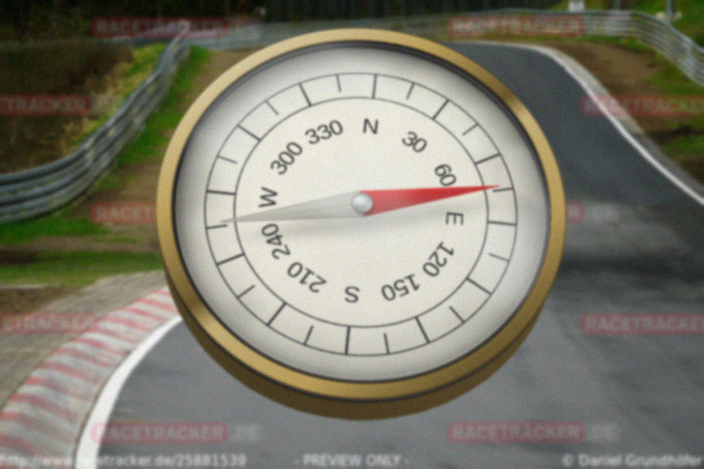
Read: 75°
